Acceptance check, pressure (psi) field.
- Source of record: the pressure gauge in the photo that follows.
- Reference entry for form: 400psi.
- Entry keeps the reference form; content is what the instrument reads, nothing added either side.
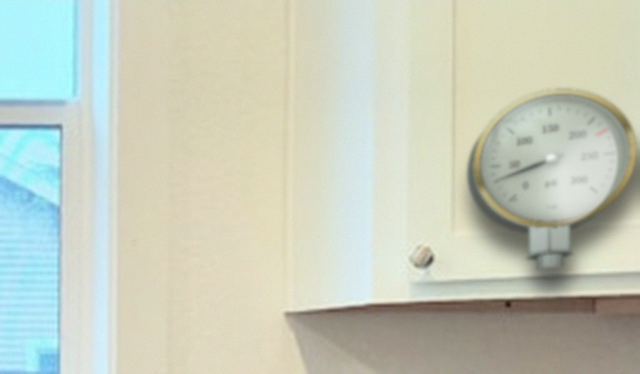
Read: 30psi
